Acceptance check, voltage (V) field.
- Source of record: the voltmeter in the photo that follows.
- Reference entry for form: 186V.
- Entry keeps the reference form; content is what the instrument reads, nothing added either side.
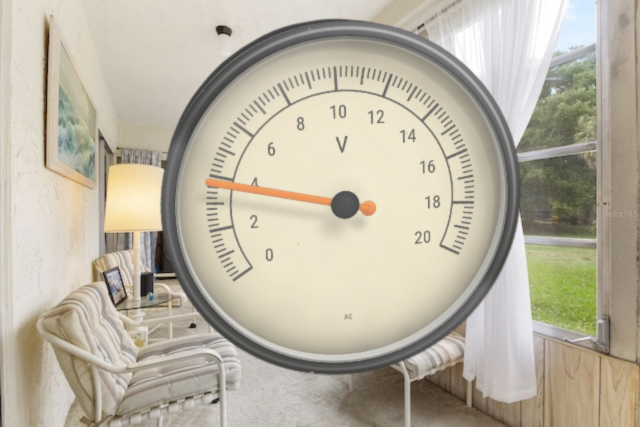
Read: 3.8V
